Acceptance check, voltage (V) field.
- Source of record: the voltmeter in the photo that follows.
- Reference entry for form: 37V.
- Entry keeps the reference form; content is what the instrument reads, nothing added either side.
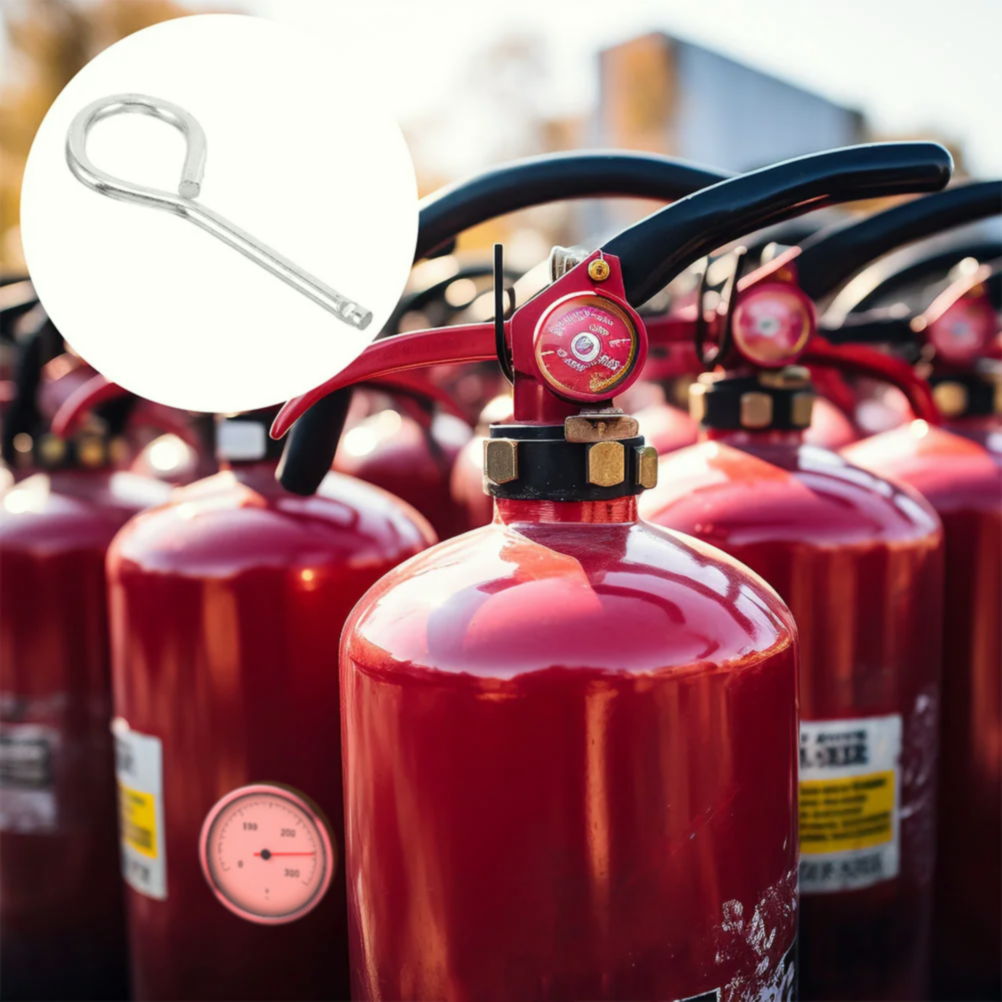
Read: 250V
